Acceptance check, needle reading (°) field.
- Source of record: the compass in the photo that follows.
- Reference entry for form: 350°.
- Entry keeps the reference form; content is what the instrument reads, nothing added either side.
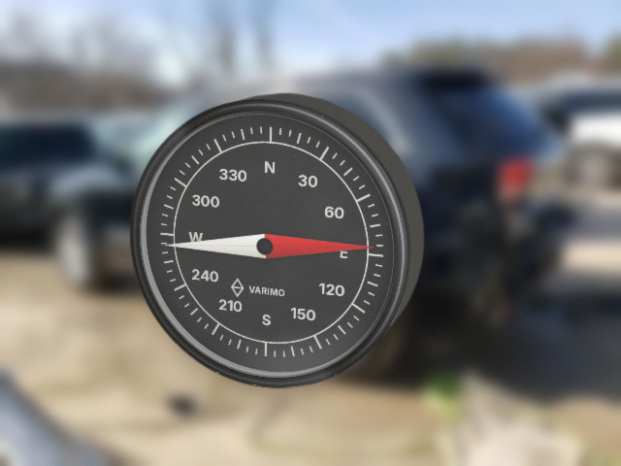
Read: 85°
